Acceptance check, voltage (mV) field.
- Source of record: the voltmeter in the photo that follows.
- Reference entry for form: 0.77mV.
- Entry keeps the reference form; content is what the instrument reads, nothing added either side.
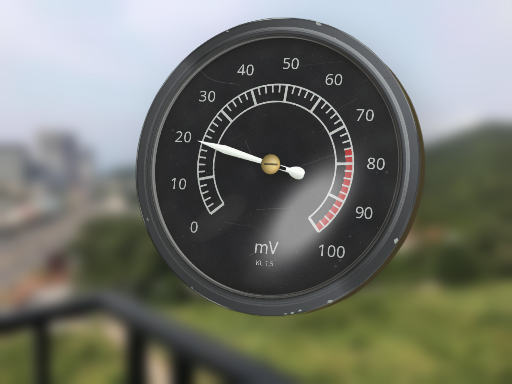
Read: 20mV
